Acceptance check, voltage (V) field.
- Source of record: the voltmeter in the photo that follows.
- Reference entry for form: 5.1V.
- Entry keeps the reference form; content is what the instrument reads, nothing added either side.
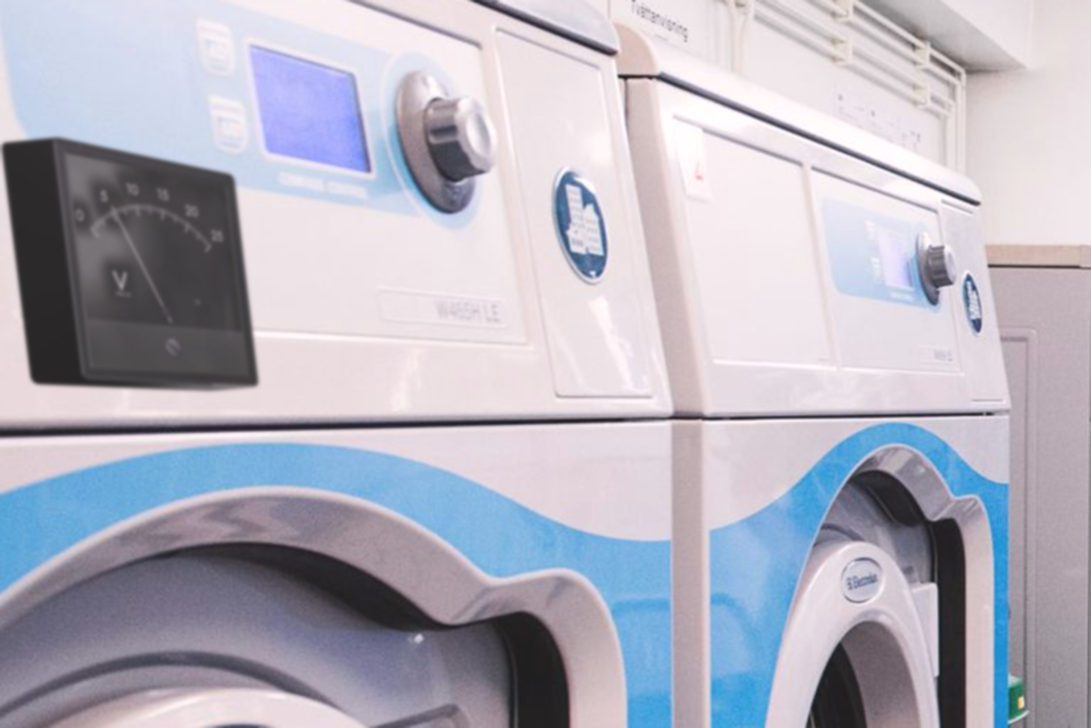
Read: 5V
